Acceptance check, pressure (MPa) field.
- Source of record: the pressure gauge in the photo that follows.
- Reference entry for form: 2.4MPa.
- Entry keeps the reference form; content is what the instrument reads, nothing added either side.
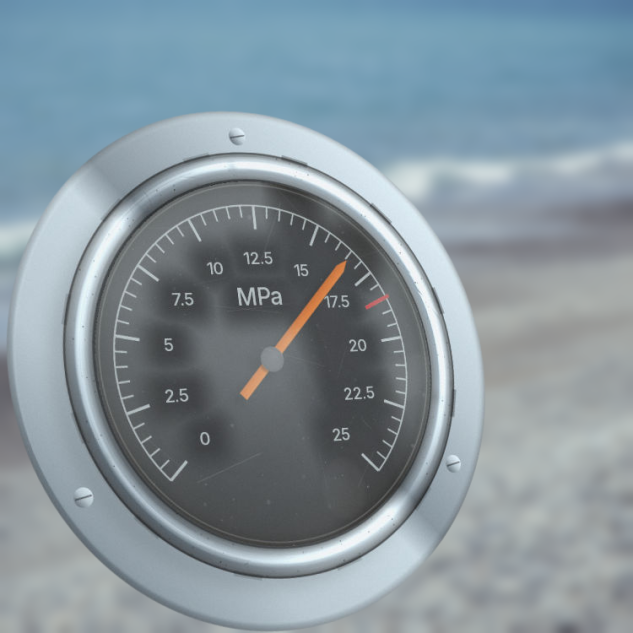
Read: 16.5MPa
